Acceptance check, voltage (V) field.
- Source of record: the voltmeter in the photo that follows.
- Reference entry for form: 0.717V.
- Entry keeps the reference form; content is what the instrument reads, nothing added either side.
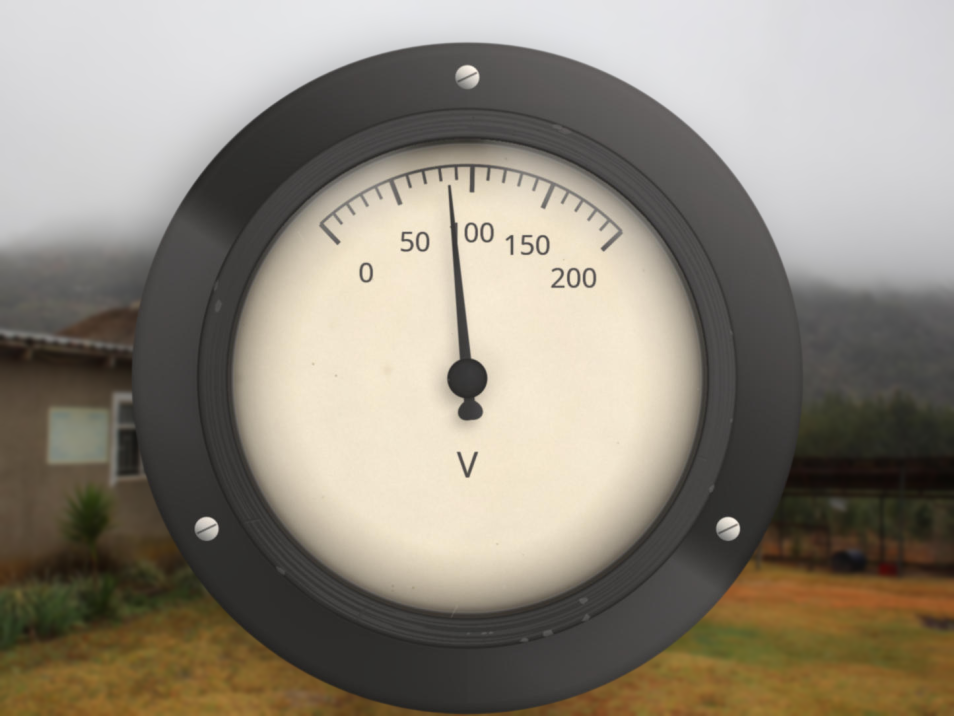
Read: 85V
